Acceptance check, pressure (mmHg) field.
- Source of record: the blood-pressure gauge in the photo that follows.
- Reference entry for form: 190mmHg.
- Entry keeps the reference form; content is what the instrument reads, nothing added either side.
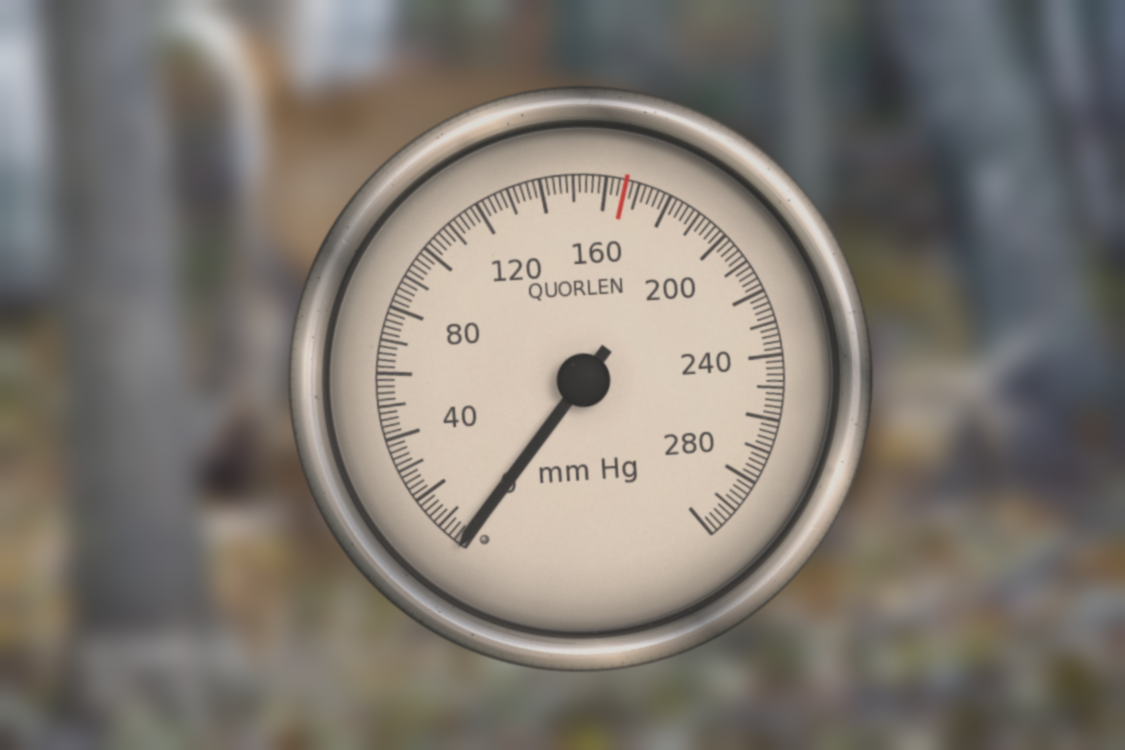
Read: 2mmHg
